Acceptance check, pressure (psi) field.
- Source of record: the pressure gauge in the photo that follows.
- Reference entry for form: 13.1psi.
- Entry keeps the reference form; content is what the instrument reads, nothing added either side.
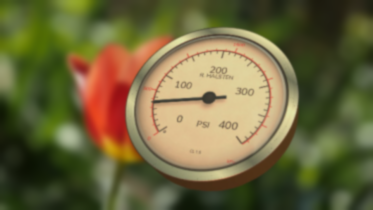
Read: 50psi
